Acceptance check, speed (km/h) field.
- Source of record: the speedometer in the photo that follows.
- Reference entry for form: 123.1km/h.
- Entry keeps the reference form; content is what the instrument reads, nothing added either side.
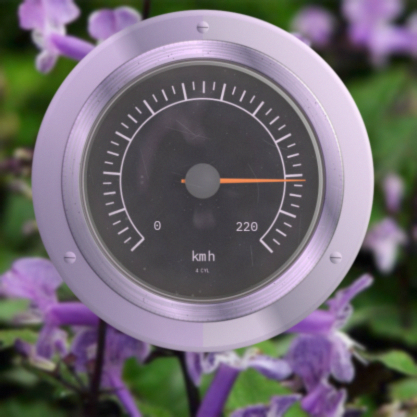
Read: 182.5km/h
